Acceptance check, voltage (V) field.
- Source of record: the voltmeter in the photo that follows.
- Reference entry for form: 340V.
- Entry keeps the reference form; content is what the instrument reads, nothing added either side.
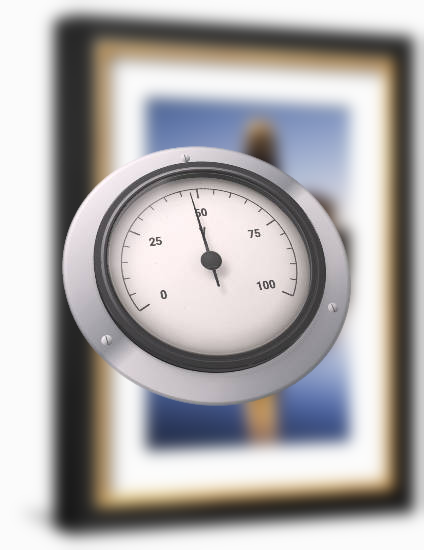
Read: 47.5V
